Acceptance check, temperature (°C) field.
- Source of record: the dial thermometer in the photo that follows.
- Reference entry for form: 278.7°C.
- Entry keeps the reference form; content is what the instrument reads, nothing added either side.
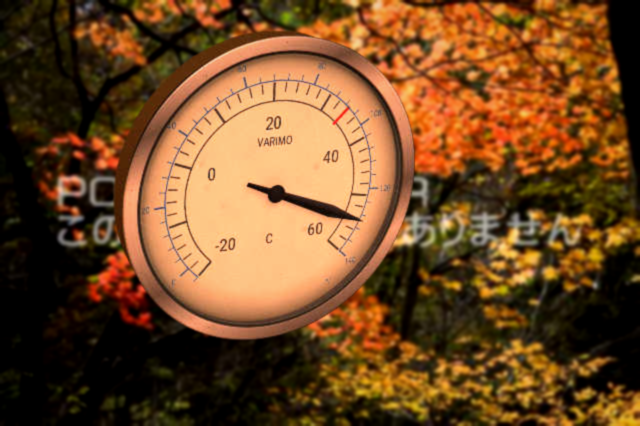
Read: 54°C
